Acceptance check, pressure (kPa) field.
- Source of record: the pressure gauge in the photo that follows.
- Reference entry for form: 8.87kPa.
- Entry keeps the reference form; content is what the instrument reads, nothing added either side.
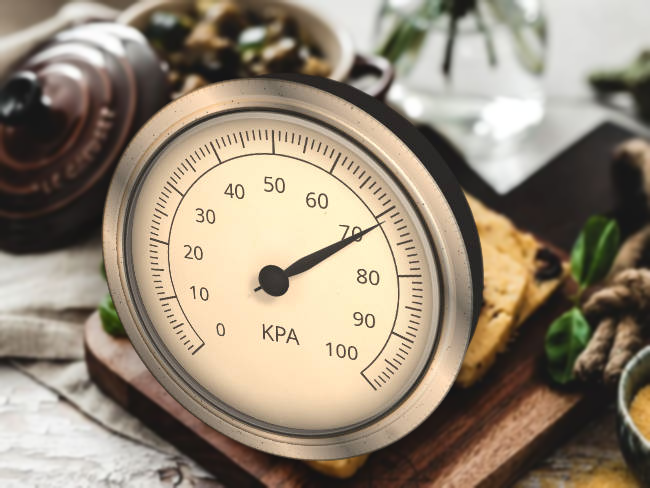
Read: 71kPa
